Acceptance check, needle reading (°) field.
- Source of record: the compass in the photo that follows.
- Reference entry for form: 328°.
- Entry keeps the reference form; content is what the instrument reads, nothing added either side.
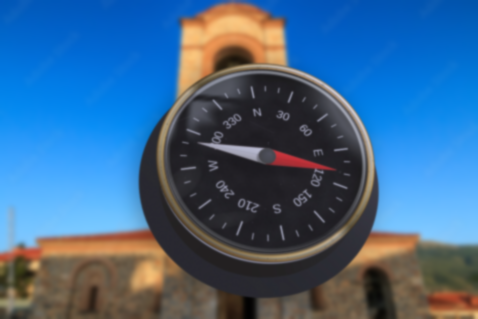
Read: 110°
